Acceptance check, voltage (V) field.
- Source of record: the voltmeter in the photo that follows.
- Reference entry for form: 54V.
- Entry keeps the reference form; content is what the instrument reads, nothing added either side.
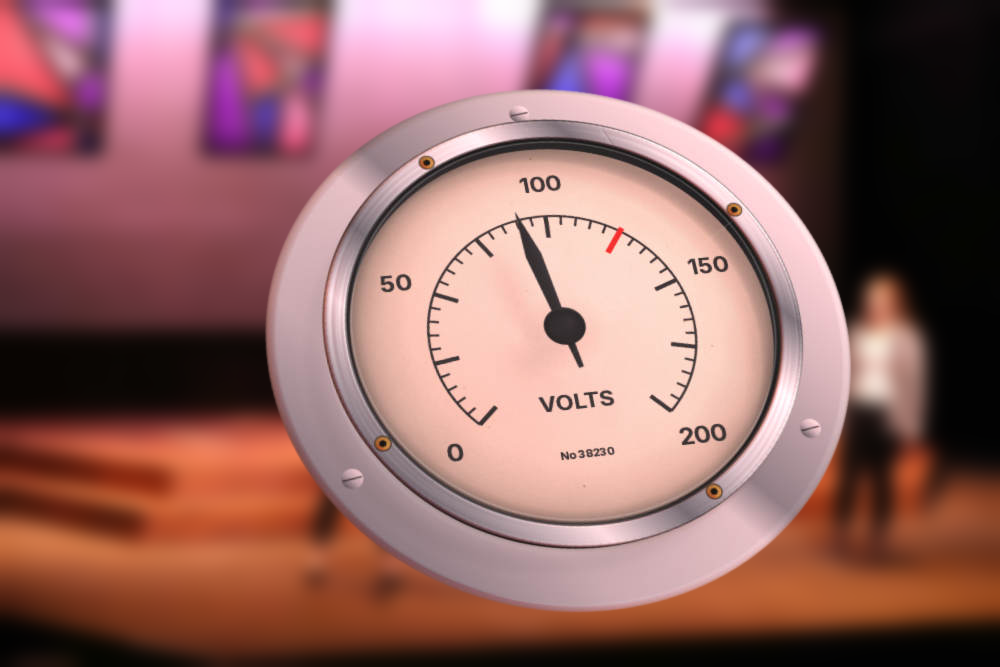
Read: 90V
